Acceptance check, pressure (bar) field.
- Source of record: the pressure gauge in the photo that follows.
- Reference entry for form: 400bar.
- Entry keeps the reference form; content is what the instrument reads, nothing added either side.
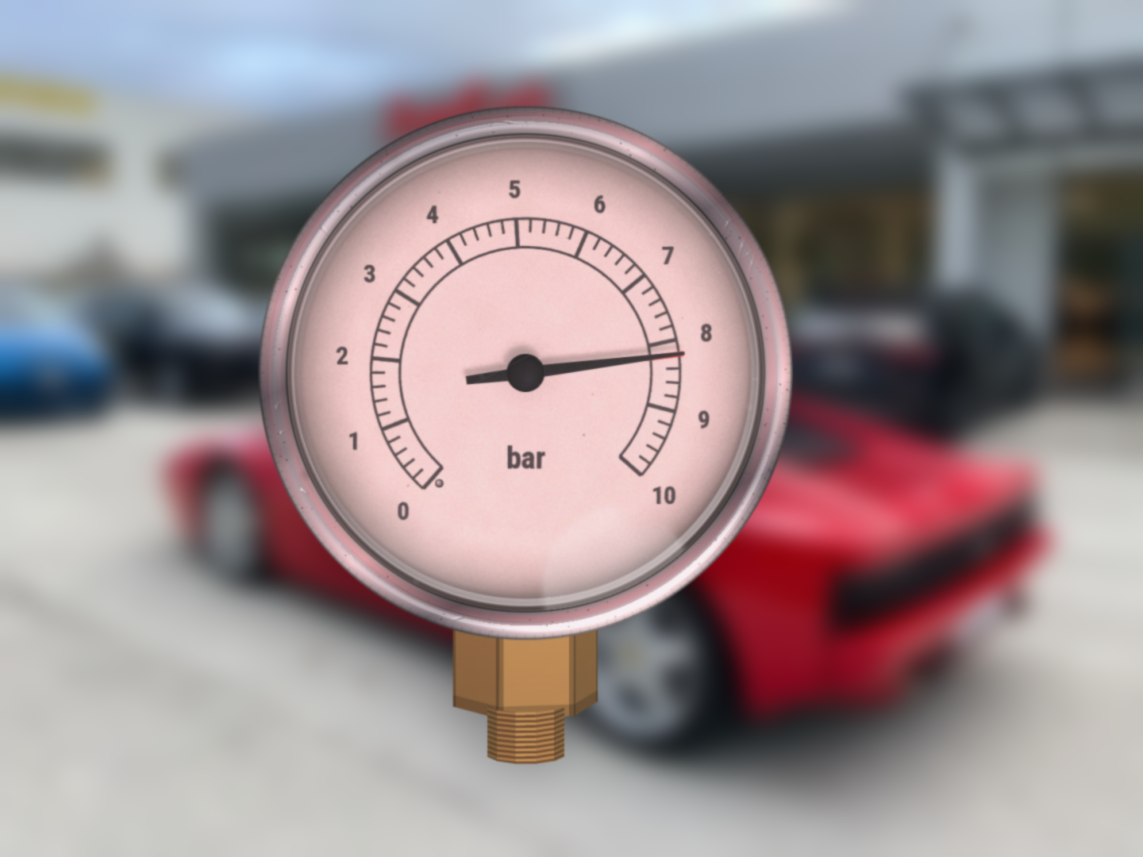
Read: 8.2bar
